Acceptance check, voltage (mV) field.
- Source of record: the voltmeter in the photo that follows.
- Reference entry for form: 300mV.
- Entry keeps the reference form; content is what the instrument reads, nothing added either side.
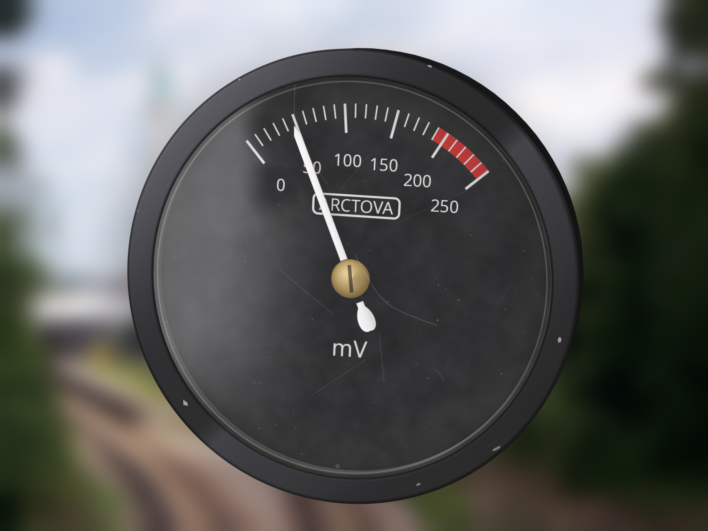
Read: 50mV
